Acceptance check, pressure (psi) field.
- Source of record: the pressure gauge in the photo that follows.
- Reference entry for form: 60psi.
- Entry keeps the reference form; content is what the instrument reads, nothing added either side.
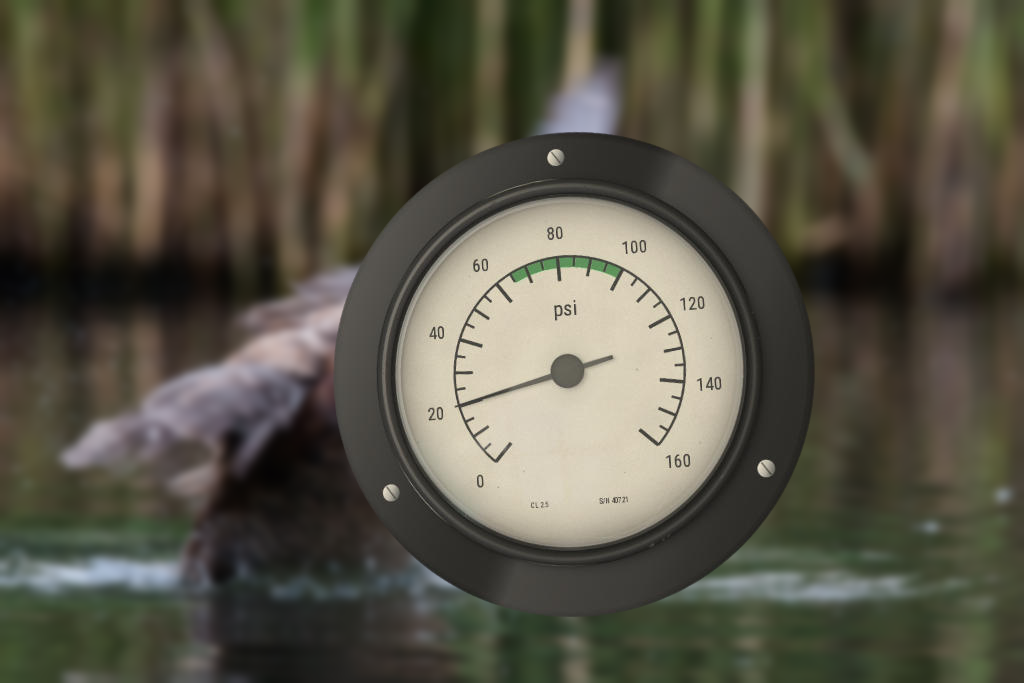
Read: 20psi
